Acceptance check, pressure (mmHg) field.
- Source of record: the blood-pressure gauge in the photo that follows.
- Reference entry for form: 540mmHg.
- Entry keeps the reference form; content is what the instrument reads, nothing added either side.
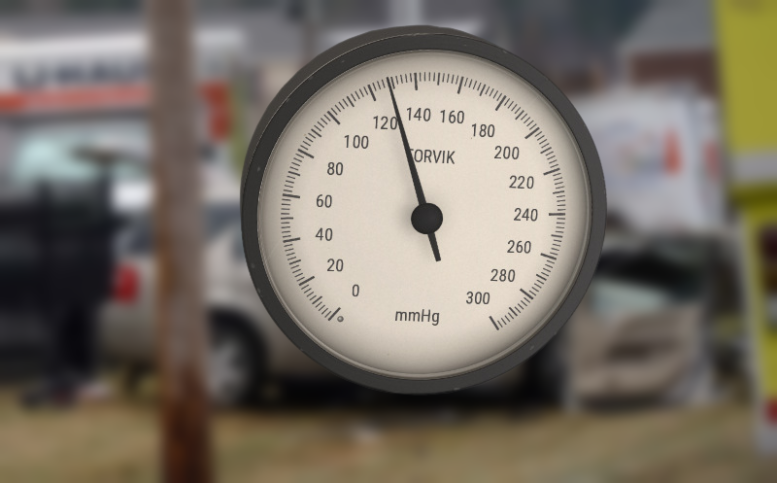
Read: 128mmHg
